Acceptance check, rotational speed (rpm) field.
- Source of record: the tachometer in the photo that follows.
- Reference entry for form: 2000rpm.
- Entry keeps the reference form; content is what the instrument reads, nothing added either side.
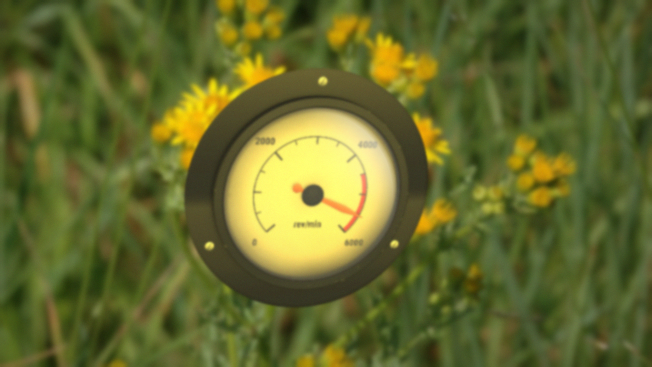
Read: 5500rpm
